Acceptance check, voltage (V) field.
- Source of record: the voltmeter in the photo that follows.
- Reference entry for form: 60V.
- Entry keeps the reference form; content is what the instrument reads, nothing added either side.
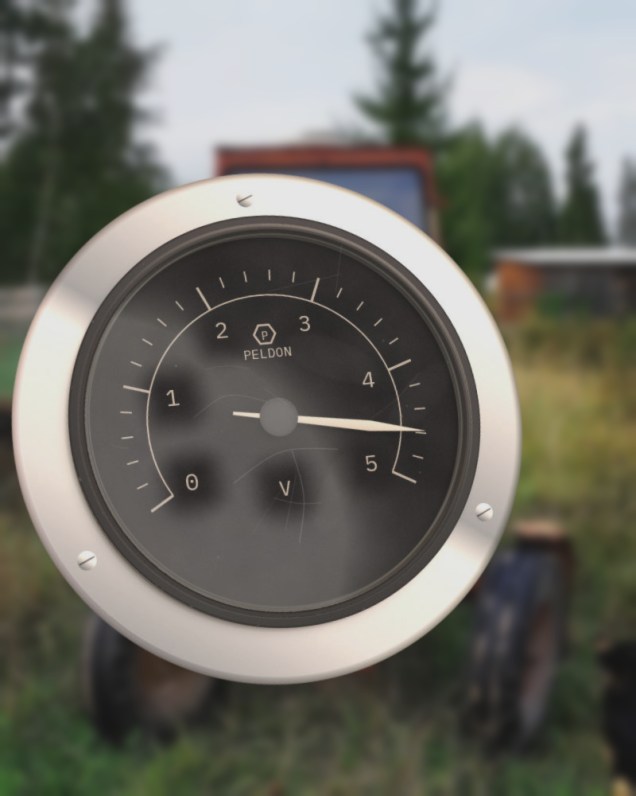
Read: 4.6V
